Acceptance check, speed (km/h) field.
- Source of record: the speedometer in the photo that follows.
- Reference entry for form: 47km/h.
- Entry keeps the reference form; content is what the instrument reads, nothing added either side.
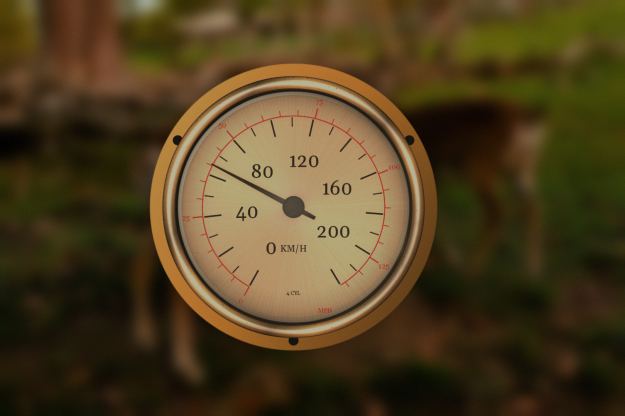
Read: 65km/h
